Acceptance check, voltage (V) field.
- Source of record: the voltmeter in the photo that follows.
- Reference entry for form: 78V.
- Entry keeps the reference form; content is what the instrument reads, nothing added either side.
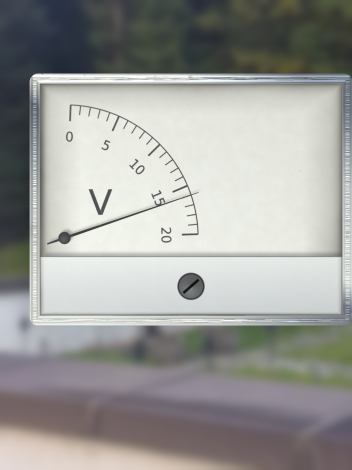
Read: 16V
